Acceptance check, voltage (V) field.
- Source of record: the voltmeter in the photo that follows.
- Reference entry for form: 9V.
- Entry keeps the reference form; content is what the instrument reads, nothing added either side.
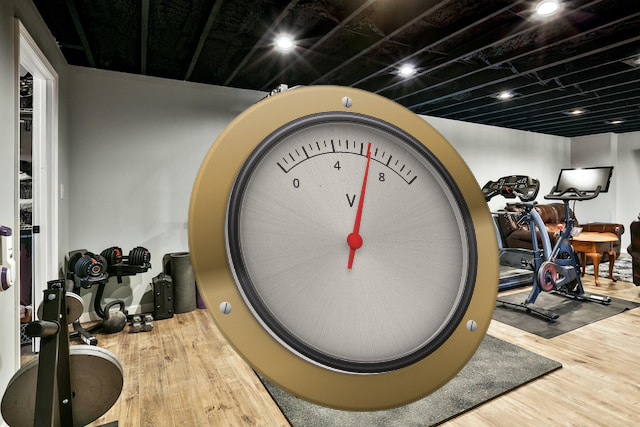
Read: 6.5V
